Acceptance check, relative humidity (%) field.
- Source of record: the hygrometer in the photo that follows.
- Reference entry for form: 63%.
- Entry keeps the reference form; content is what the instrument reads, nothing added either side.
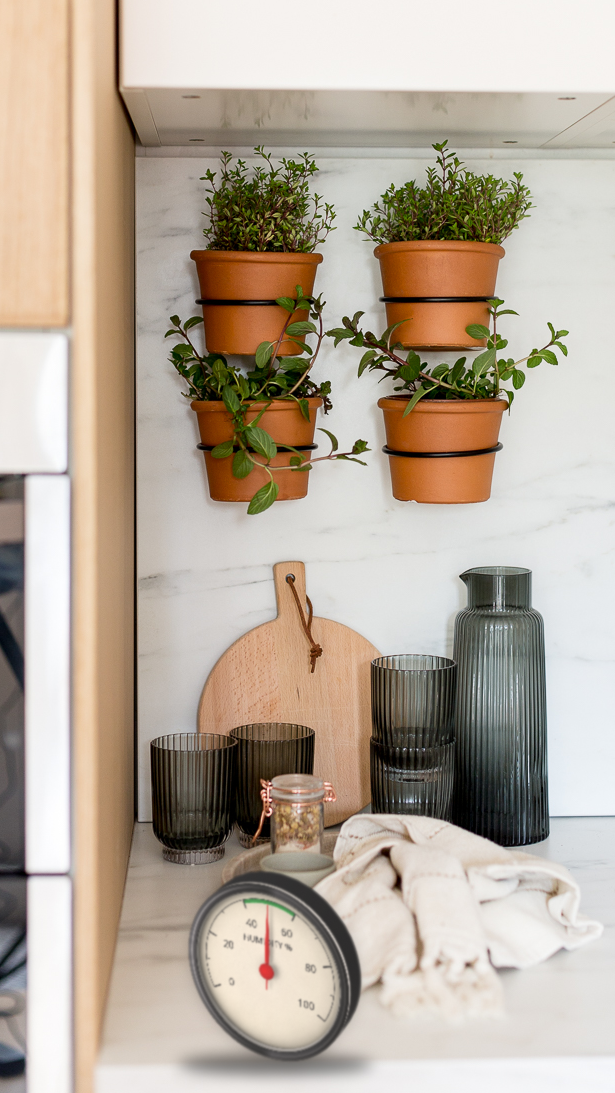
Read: 50%
